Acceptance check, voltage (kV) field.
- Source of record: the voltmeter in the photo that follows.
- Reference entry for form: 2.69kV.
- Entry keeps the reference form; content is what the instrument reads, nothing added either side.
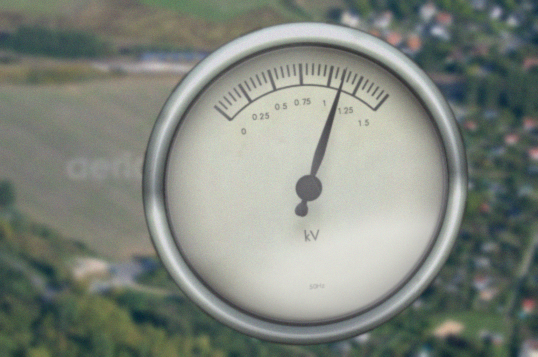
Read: 1.1kV
